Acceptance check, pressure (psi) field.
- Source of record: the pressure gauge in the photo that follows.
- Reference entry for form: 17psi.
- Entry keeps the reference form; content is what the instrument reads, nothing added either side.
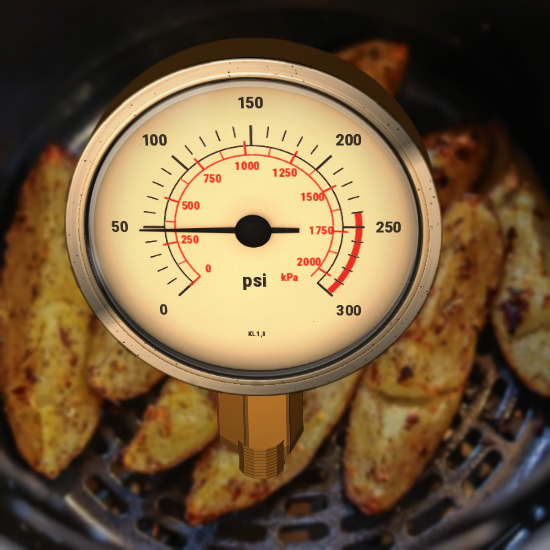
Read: 50psi
